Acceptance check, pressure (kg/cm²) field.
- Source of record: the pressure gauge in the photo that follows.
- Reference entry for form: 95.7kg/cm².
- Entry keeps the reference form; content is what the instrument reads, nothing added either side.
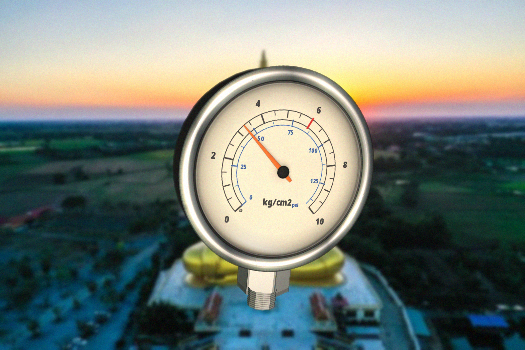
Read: 3.25kg/cm²
